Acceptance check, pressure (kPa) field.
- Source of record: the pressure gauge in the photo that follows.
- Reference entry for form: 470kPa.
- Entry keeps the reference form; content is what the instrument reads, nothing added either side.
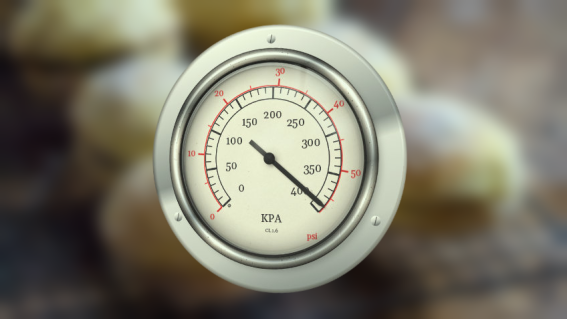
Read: 390kPa
